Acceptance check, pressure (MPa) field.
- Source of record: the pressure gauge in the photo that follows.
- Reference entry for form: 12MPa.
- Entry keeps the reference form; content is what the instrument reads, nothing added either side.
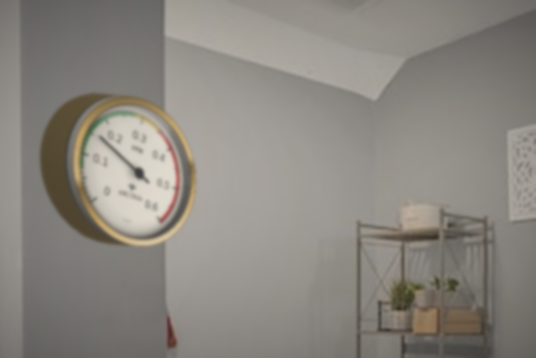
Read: 0.15MPa
